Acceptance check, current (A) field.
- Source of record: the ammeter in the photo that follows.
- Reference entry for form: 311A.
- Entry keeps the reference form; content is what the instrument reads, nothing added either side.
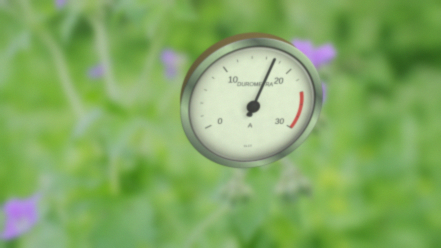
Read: 17A
